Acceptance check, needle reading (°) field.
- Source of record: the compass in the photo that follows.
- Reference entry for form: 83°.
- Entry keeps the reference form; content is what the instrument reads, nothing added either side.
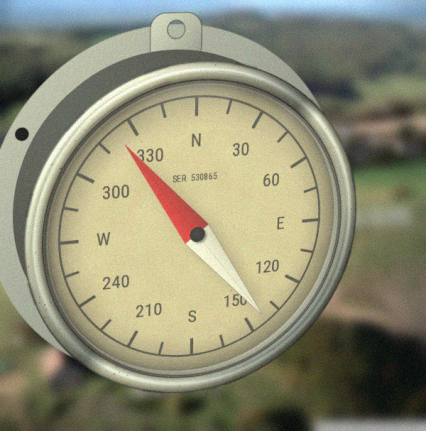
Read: 322.5°
